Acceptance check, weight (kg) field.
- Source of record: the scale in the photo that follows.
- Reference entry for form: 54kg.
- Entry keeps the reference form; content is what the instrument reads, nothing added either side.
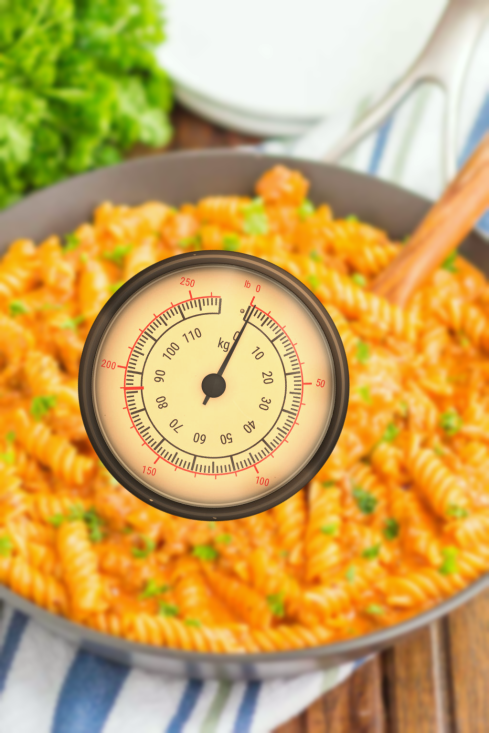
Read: 1kg
